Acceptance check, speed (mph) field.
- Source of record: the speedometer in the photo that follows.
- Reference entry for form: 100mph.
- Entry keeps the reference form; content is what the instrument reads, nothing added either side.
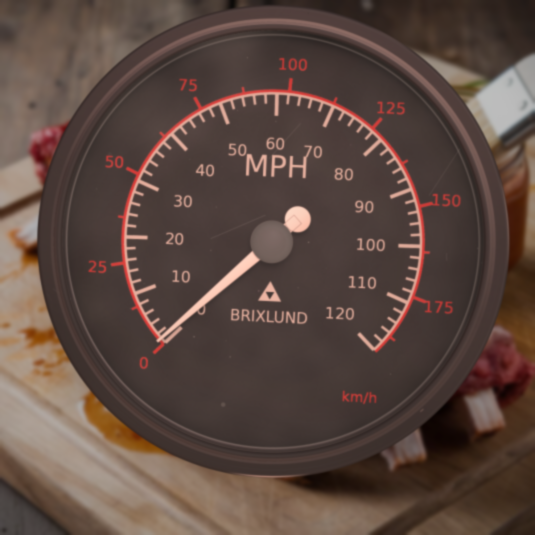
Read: 1mph
